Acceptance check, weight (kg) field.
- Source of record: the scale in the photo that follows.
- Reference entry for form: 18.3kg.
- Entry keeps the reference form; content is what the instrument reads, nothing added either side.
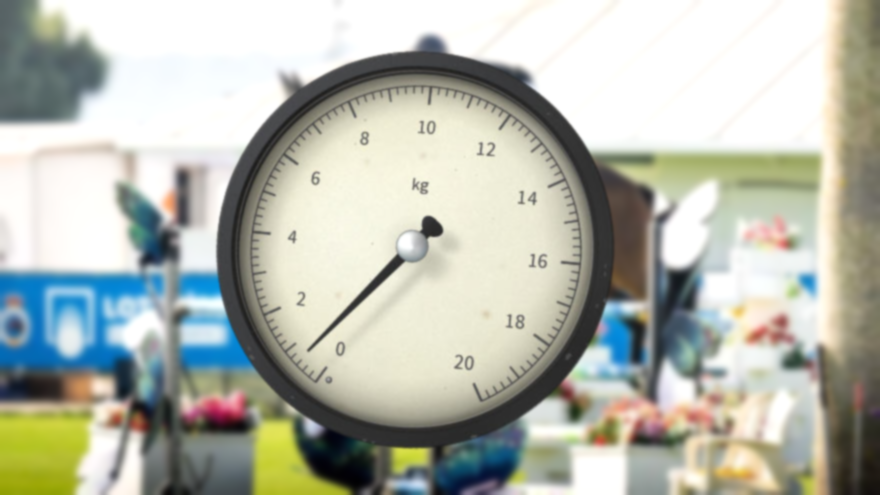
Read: 0.6kg
